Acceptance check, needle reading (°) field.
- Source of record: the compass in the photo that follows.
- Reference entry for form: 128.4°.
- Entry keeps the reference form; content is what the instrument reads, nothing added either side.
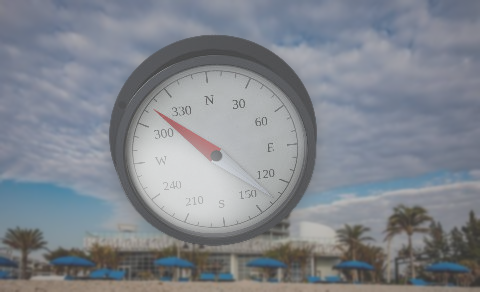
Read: 315°
